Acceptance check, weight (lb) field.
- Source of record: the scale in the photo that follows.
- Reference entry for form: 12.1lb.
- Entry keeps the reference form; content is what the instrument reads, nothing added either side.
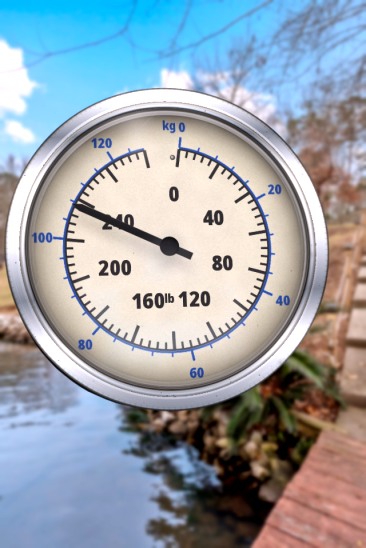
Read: 236lb
